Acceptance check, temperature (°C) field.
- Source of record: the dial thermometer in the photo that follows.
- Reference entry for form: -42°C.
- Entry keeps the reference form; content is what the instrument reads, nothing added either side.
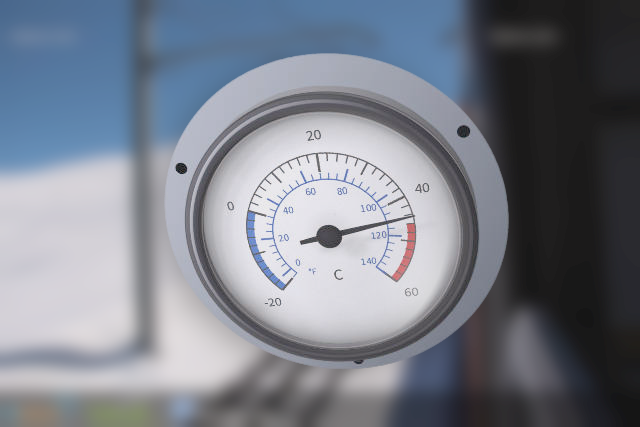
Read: 44°C
